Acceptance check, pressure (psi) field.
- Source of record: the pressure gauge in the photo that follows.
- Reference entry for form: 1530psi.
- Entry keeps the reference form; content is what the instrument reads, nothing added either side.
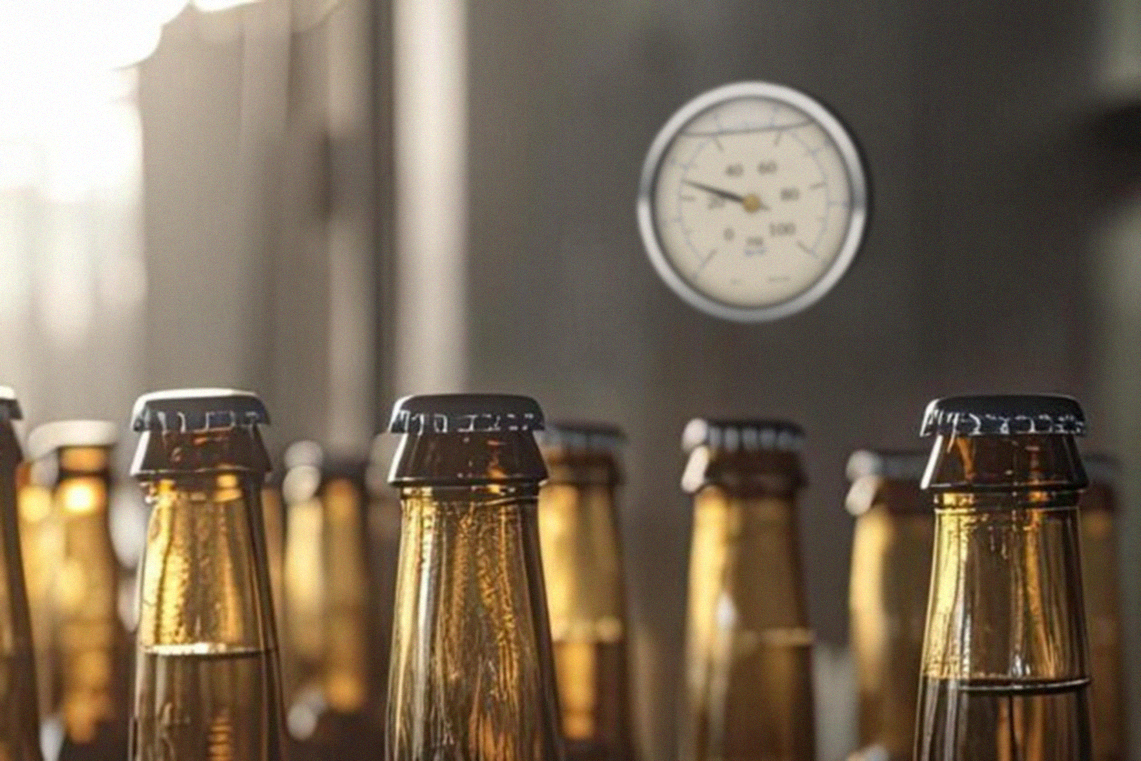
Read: 25psi
